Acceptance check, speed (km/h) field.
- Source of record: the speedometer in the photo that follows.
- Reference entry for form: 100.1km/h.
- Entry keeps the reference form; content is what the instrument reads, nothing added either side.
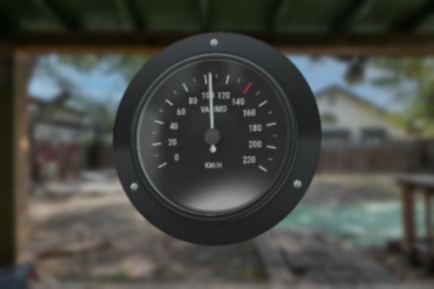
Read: 105km/h
